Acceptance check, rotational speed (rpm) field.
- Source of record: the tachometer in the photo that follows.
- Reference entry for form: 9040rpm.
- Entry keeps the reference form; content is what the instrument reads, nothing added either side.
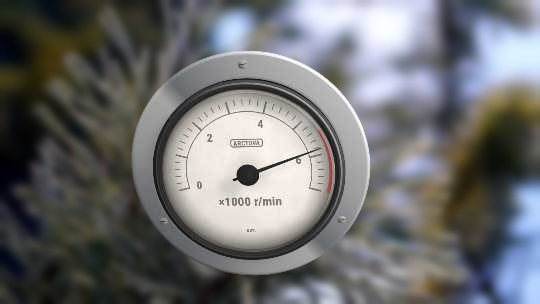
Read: 5800rpm
